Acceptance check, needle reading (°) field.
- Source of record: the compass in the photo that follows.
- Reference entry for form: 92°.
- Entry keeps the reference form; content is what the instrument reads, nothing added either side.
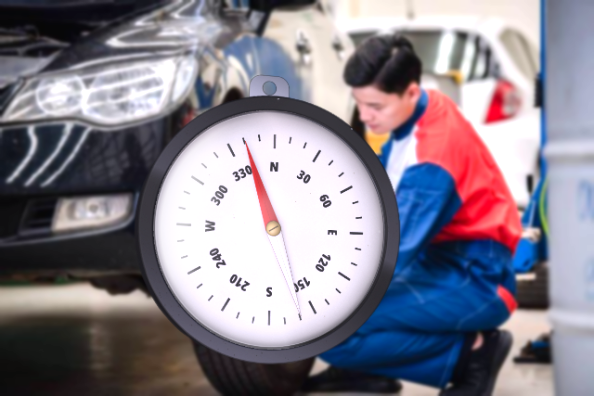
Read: 340°
